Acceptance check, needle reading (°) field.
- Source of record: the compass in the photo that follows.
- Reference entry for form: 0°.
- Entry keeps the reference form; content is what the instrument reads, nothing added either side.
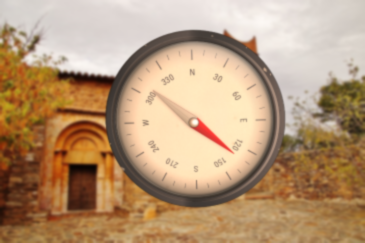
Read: 130°
